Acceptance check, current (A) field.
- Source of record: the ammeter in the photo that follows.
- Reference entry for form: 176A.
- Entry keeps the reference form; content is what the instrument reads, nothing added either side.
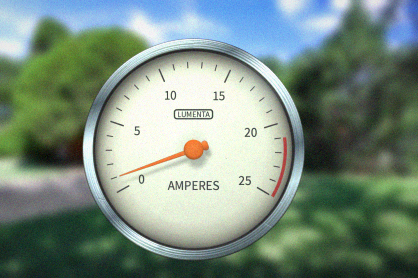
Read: 1A
